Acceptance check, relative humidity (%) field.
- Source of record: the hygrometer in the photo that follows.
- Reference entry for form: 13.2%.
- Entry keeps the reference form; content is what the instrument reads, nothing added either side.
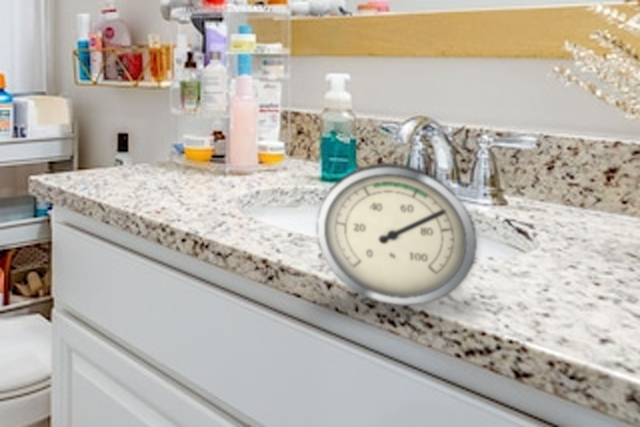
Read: 72%
